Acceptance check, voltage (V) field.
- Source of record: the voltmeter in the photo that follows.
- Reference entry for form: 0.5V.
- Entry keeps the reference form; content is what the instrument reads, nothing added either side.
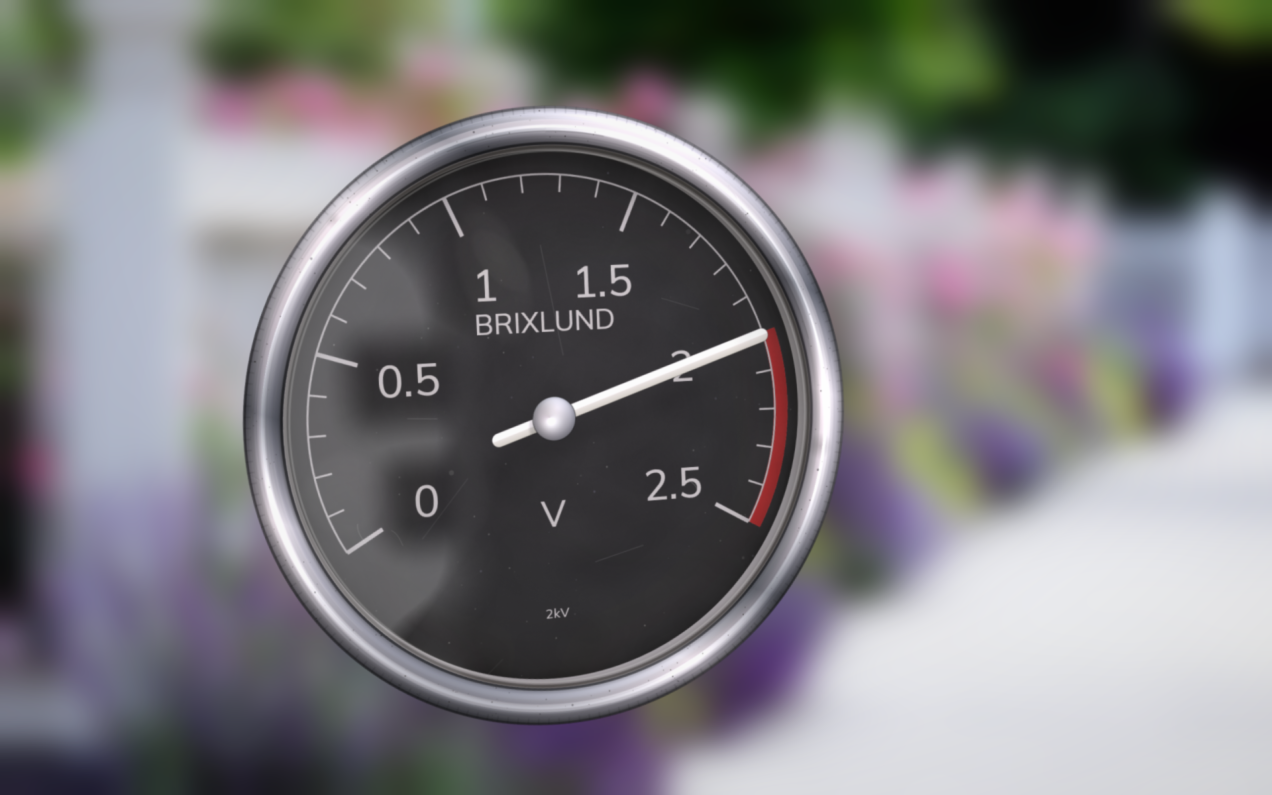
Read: 2V
